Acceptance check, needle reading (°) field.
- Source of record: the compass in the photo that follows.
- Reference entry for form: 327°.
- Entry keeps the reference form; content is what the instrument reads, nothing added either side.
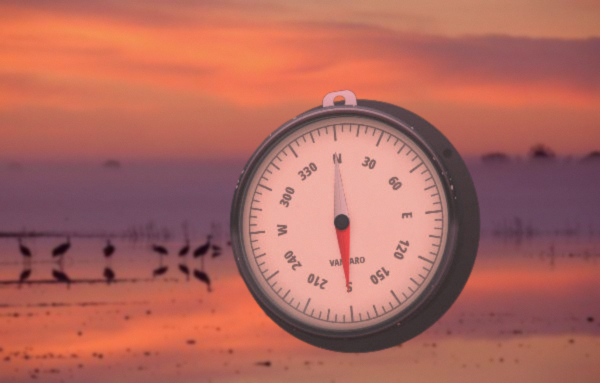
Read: 180°
